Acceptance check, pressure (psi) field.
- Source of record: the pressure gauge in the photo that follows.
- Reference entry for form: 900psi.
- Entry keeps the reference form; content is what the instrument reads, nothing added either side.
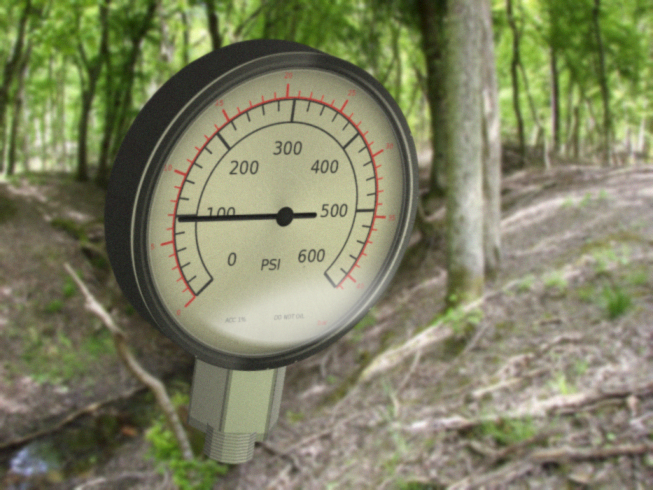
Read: 100psi
